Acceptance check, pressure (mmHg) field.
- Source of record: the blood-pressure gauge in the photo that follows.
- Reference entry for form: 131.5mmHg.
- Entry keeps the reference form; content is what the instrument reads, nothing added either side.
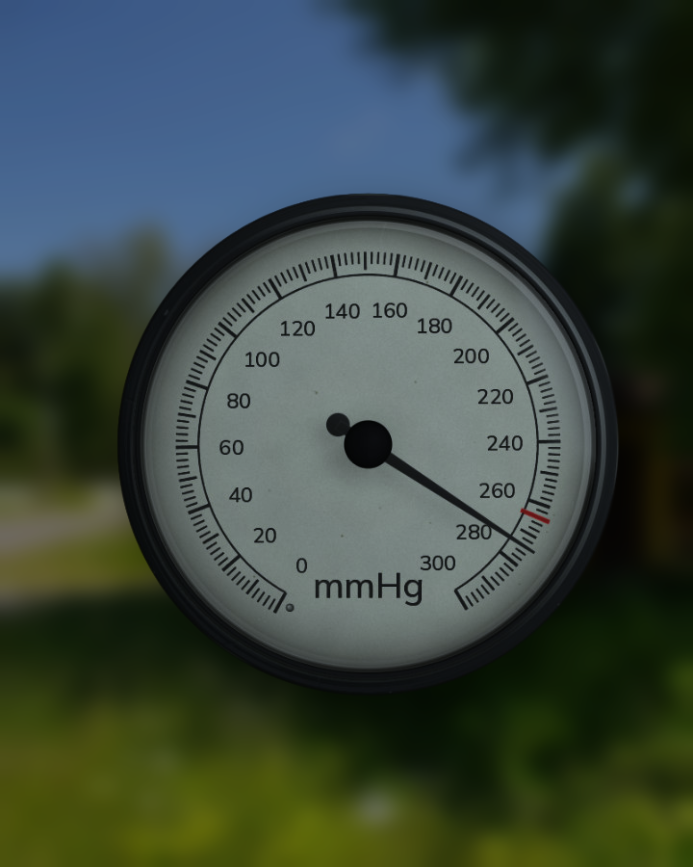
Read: 274mmHg
